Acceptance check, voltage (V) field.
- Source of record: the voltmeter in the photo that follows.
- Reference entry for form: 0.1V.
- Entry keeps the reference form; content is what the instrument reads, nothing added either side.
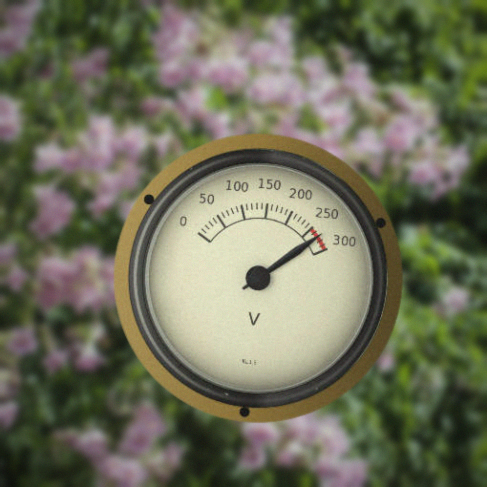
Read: 270V
